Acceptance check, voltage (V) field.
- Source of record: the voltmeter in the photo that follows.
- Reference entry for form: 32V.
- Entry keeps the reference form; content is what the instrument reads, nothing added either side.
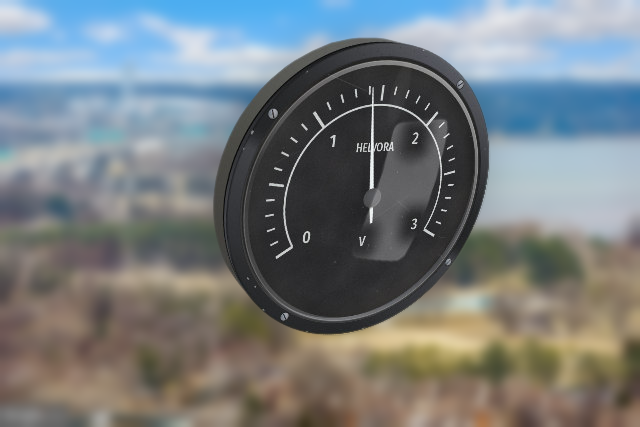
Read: 1.4V
